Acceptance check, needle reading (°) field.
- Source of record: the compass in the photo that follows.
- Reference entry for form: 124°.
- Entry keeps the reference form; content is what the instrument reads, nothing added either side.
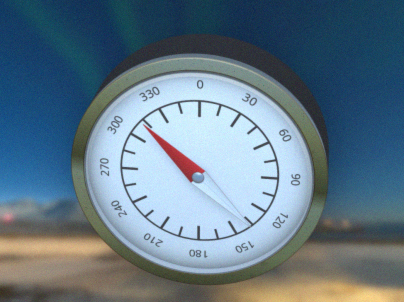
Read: 315°
